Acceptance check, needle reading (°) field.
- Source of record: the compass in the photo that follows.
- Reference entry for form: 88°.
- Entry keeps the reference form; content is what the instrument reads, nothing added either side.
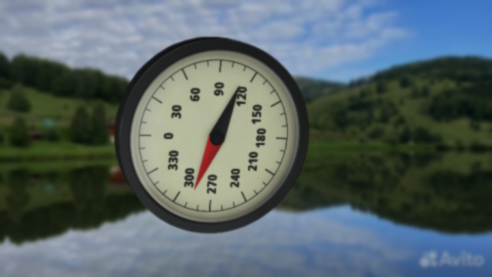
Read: 290°
